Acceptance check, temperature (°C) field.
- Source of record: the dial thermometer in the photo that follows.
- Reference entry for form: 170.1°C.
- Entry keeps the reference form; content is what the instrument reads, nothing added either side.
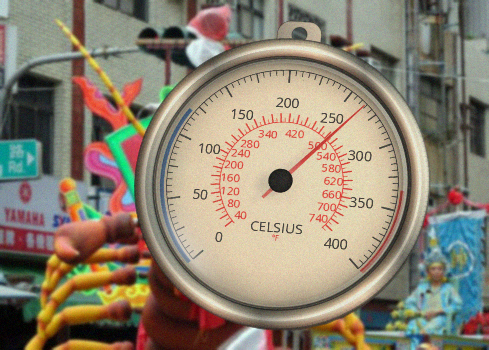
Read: 265°C
